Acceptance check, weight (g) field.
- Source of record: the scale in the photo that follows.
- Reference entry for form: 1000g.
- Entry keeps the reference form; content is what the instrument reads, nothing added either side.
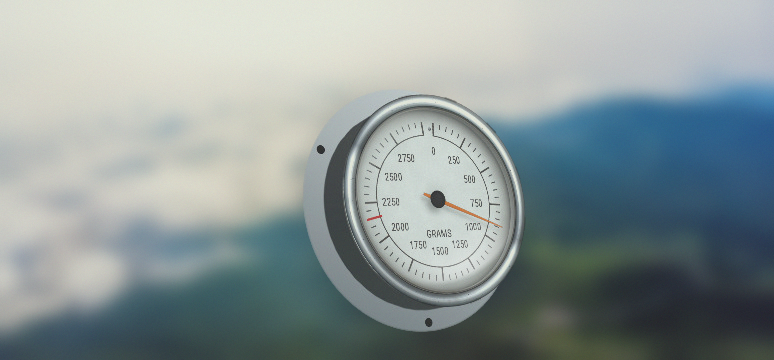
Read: 900g
